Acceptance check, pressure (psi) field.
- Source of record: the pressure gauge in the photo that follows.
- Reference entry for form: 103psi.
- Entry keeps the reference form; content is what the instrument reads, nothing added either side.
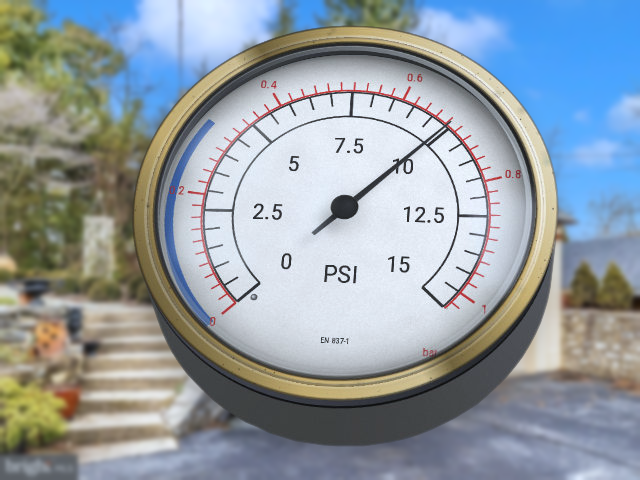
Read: 10psi
